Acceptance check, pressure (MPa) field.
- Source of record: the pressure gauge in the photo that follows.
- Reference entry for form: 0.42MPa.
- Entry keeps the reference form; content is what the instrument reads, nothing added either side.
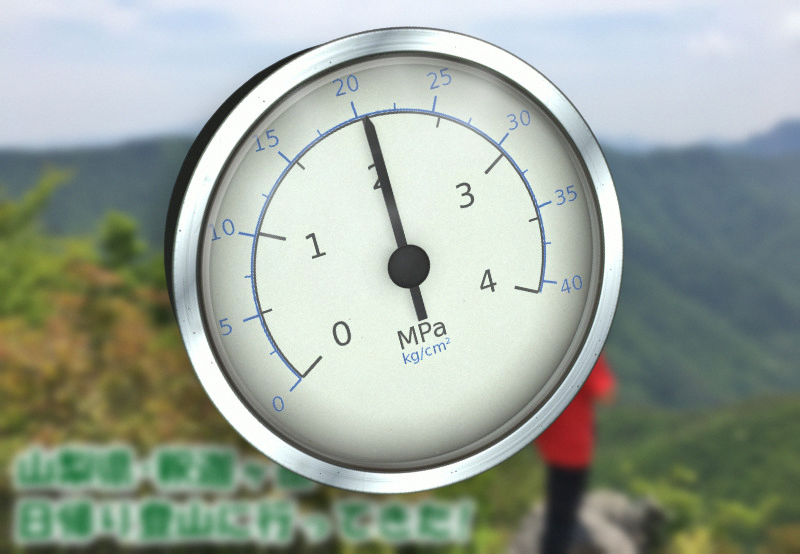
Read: 2MPa
